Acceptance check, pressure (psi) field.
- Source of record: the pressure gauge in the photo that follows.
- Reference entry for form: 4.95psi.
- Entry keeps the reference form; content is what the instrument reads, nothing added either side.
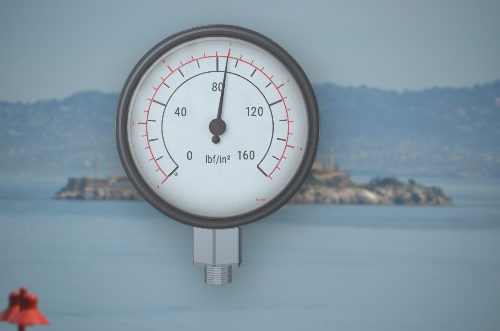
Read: 85psi
